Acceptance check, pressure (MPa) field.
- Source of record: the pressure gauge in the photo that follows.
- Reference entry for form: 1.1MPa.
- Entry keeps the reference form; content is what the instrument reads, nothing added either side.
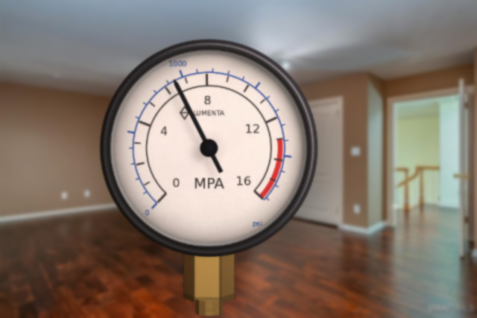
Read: 6.5MPa
